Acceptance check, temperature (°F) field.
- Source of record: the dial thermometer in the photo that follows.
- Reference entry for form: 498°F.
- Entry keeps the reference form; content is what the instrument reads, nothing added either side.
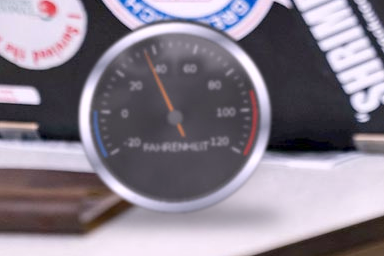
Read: 36°F
